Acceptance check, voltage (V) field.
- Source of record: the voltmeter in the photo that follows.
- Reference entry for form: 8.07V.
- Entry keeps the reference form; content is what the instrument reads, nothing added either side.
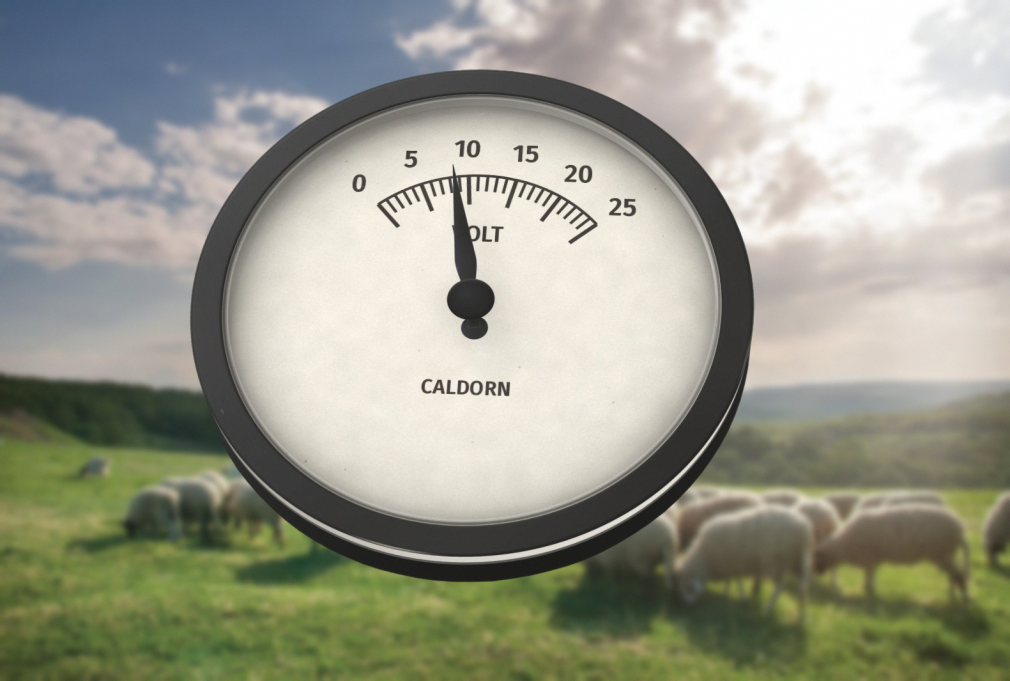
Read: 8.5V
